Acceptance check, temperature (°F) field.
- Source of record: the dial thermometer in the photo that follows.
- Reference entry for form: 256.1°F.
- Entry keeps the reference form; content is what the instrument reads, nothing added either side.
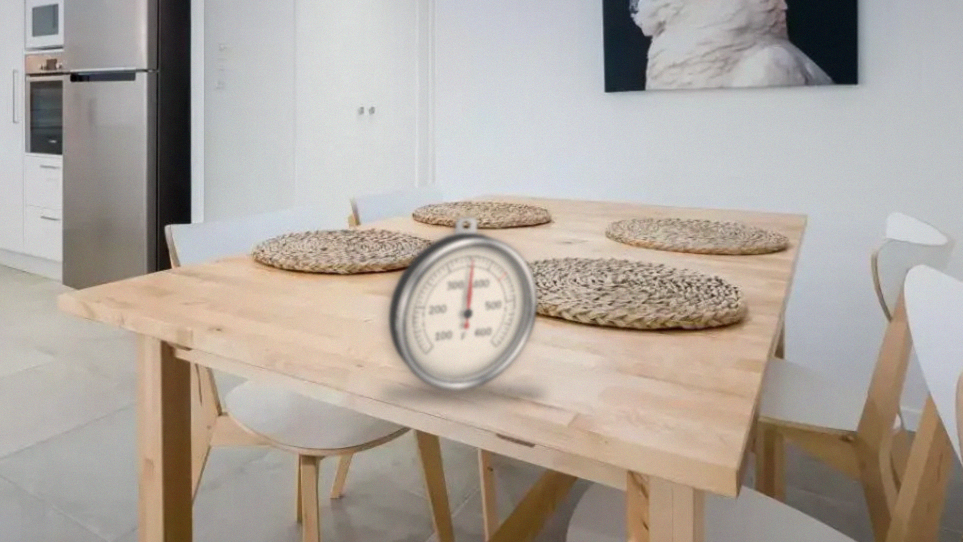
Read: 350°F
